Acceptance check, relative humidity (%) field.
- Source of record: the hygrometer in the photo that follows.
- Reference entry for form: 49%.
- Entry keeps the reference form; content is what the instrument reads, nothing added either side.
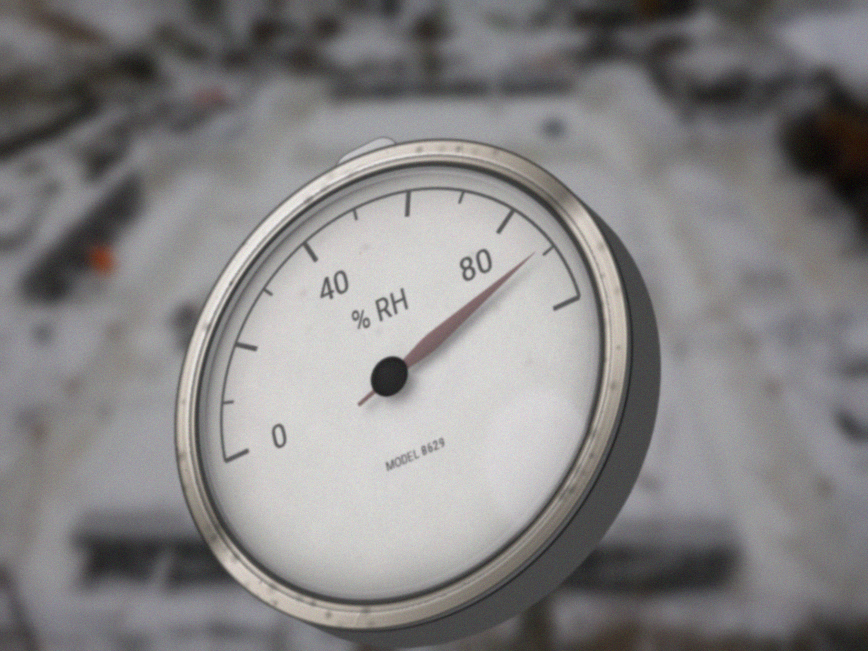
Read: 90%
